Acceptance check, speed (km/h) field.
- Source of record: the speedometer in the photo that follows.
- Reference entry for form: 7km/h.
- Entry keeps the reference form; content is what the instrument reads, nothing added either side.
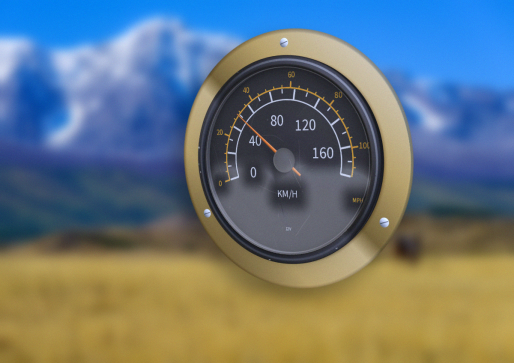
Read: 50km/h
